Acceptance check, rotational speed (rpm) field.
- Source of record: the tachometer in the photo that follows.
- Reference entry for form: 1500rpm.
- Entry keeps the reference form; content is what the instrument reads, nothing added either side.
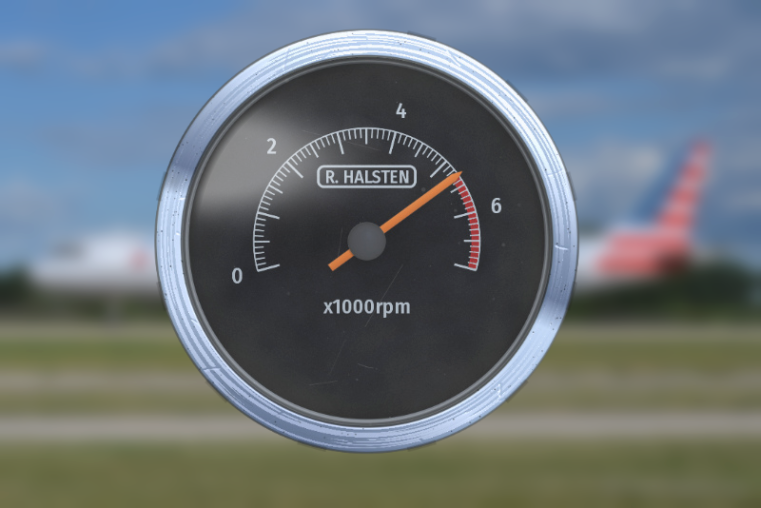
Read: 5300rpm
